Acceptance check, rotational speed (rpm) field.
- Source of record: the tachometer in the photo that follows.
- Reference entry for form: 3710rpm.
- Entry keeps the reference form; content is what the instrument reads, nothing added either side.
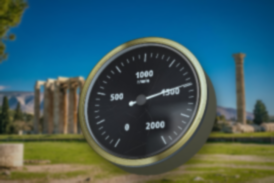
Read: 1500rpm
